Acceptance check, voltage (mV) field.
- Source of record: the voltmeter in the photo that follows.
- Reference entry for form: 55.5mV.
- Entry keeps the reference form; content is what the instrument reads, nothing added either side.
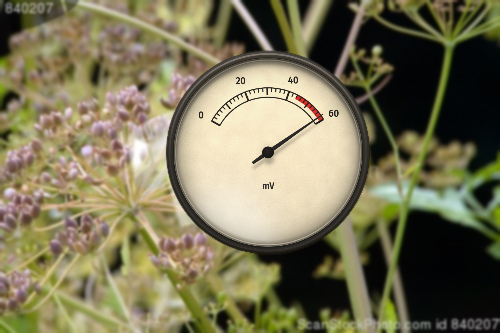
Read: 58mV
